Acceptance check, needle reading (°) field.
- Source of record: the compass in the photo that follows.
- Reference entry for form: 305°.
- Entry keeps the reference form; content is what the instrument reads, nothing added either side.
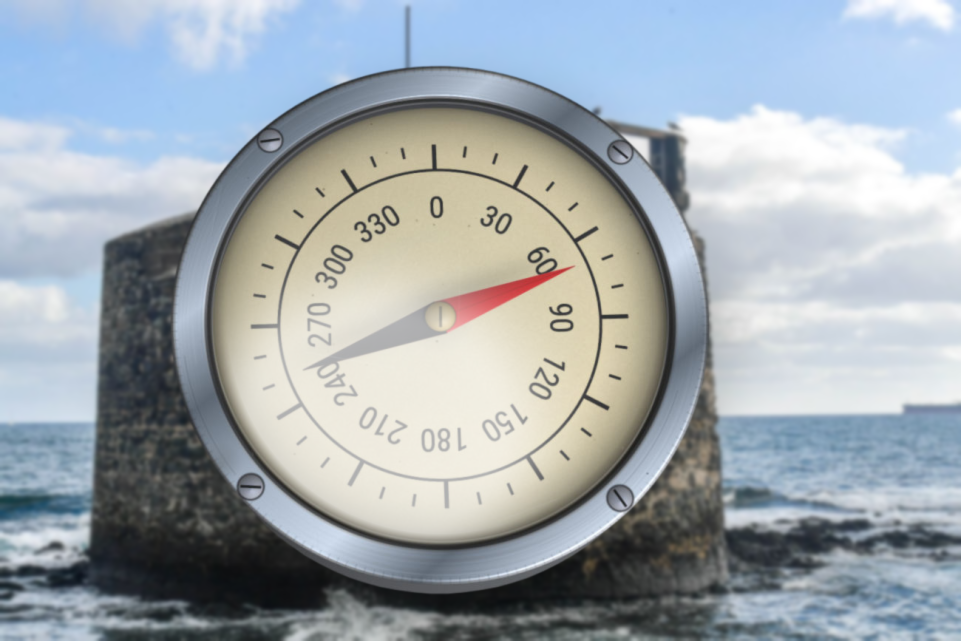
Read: 70°
